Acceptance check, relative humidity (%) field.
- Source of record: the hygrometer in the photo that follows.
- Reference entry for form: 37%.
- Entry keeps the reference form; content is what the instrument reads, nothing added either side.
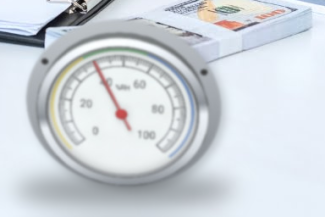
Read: 40%
